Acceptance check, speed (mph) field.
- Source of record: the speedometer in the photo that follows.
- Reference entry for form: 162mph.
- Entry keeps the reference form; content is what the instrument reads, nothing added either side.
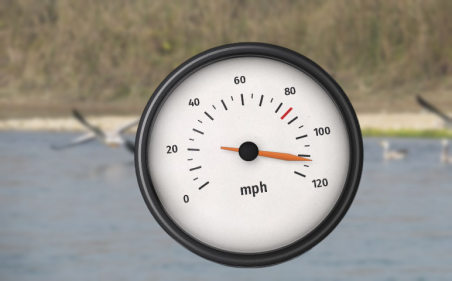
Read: 112.5mph
